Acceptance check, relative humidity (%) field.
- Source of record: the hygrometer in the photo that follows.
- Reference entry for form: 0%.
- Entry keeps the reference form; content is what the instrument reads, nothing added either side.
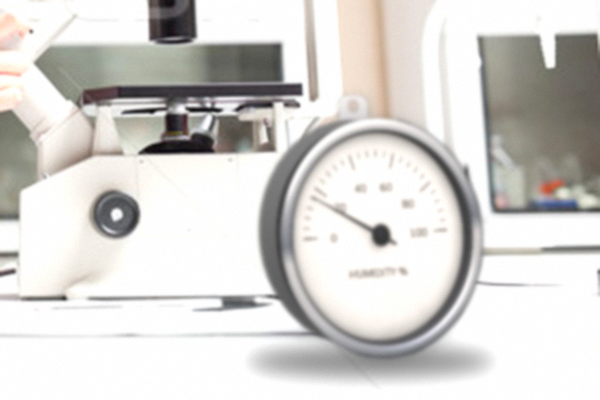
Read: 16%
